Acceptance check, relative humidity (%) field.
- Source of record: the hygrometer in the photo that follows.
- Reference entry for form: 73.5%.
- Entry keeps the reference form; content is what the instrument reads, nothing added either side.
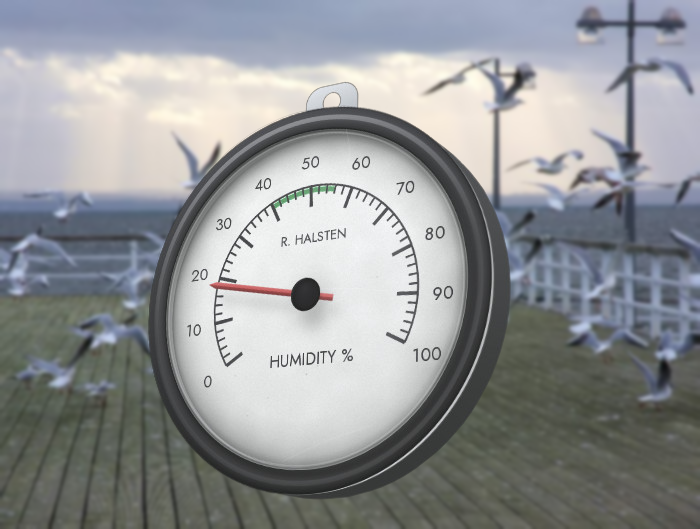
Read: 18%
